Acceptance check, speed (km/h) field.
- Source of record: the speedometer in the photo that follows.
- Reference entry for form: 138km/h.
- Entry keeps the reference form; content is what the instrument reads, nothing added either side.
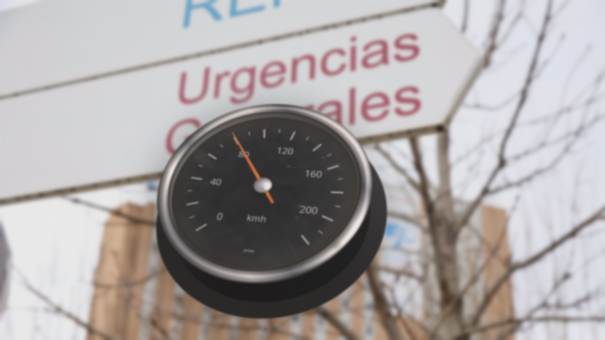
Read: 80km/h
